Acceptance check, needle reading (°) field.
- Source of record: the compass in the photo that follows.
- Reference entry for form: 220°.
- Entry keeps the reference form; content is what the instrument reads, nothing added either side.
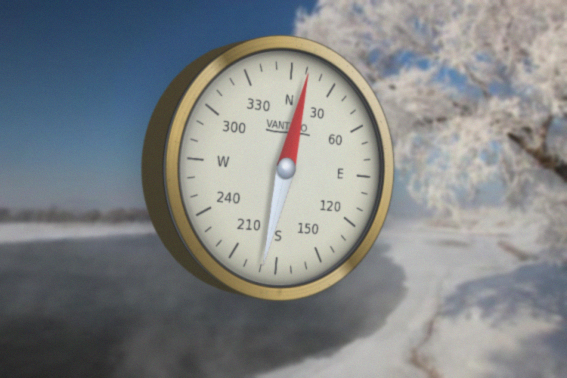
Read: 10°
